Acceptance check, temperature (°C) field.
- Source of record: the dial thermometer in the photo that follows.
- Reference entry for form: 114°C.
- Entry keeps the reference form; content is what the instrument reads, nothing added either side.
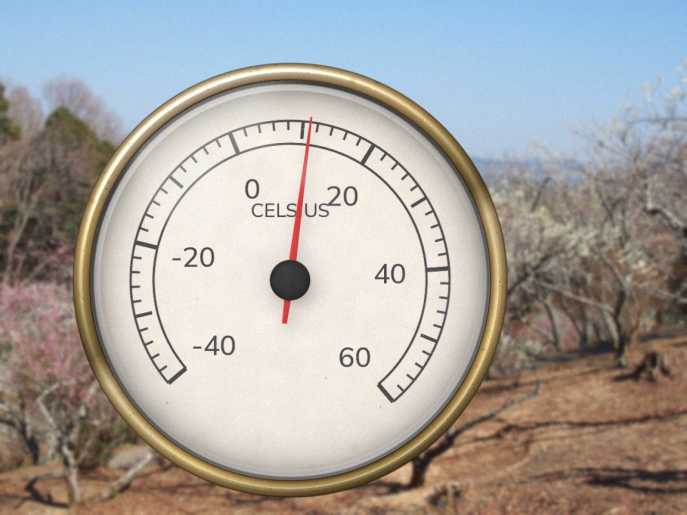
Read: 11°C
